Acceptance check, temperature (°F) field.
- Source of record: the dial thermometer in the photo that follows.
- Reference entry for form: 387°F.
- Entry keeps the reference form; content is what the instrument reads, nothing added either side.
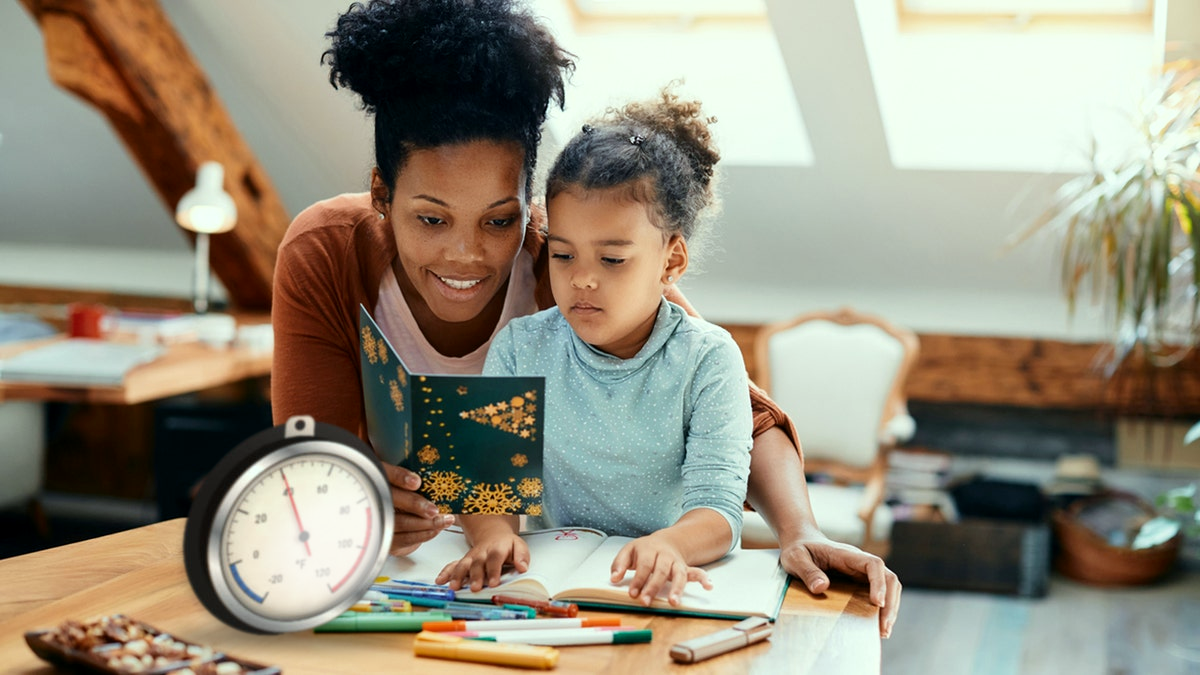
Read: 40°F
